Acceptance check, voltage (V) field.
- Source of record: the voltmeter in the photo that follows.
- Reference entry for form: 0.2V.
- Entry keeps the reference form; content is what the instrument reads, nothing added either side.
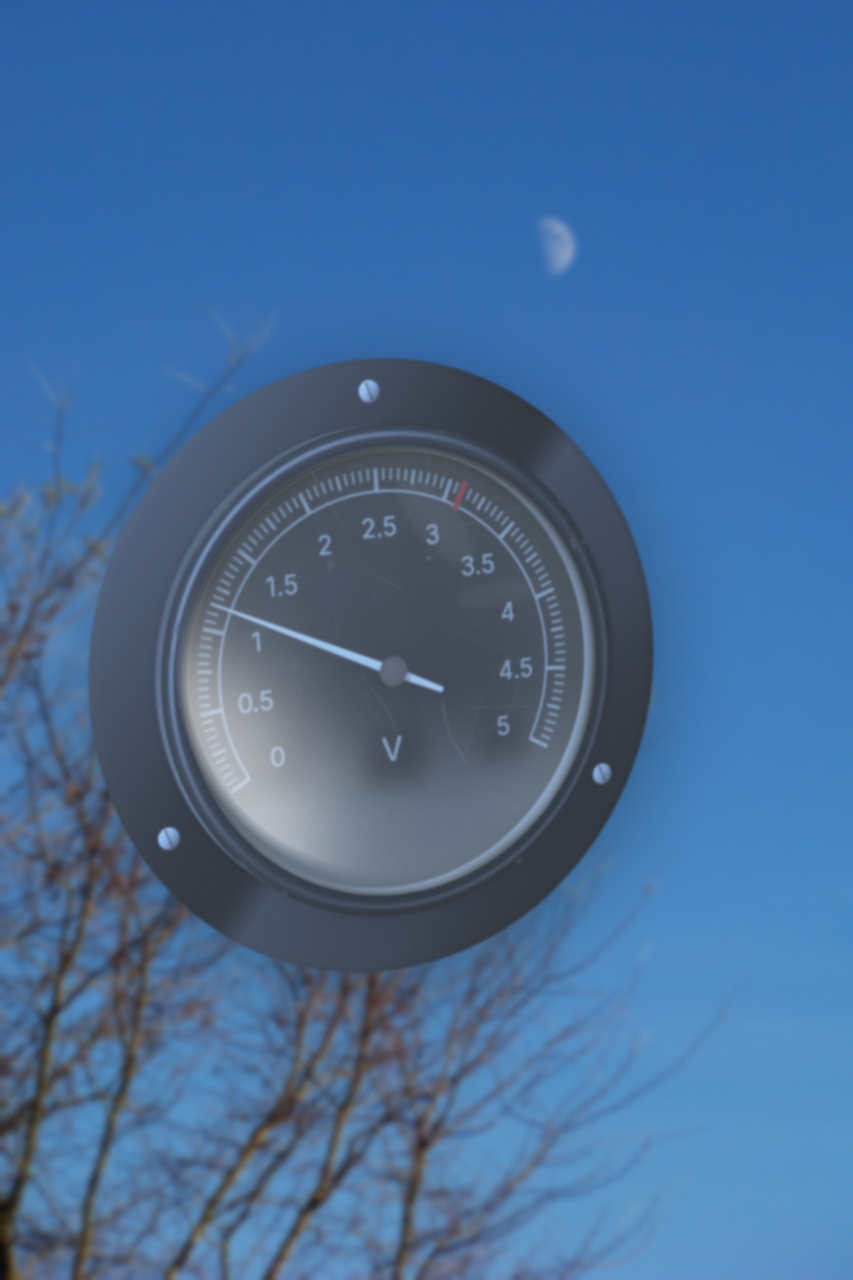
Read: 1.15V
